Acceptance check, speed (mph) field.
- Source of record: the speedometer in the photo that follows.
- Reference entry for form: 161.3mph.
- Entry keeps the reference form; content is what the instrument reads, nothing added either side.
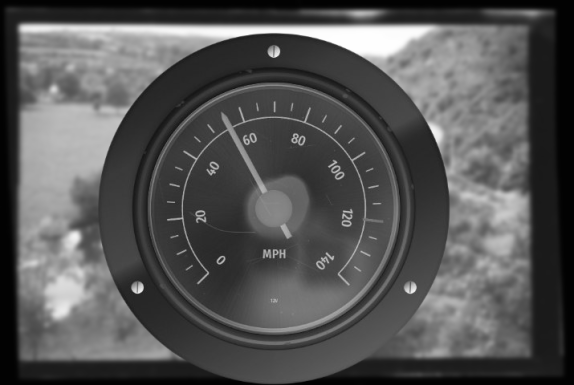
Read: 55mph
